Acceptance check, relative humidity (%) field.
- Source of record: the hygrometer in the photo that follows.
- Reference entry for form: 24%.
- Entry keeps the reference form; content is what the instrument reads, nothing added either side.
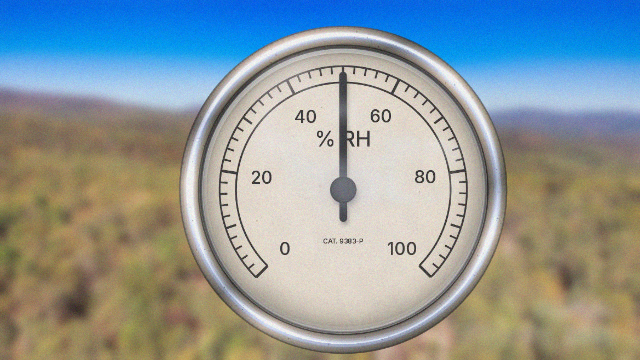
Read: 50%
